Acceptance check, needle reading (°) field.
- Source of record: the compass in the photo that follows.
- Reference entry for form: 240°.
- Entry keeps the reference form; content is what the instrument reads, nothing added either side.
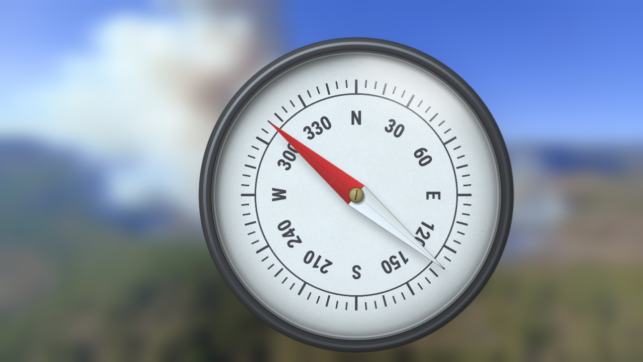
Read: 310°
